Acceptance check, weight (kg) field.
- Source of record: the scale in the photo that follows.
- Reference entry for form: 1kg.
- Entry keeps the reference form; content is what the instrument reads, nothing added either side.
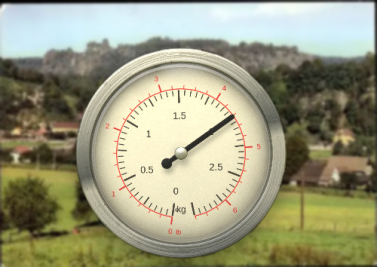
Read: 2kg
